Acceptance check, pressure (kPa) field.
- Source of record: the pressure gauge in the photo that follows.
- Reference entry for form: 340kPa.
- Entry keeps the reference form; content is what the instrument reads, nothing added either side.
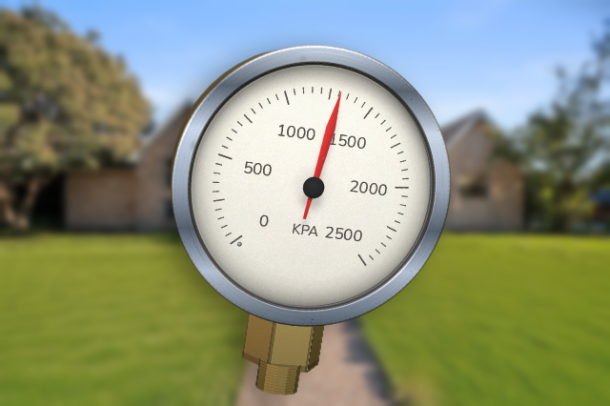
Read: 1300kPa
